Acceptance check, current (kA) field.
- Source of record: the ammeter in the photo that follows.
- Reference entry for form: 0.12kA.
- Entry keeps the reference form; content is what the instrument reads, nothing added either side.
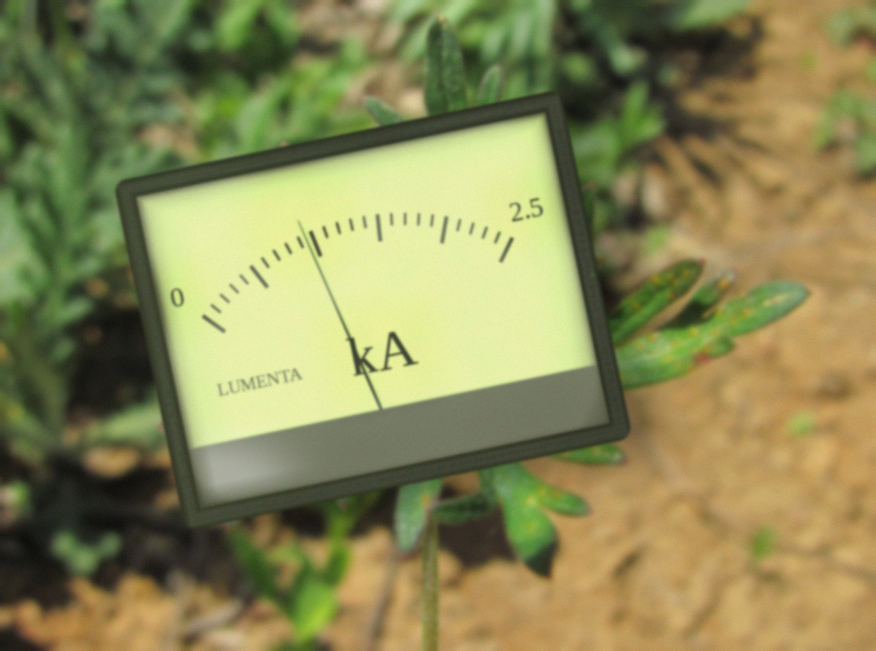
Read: 0.95kA
